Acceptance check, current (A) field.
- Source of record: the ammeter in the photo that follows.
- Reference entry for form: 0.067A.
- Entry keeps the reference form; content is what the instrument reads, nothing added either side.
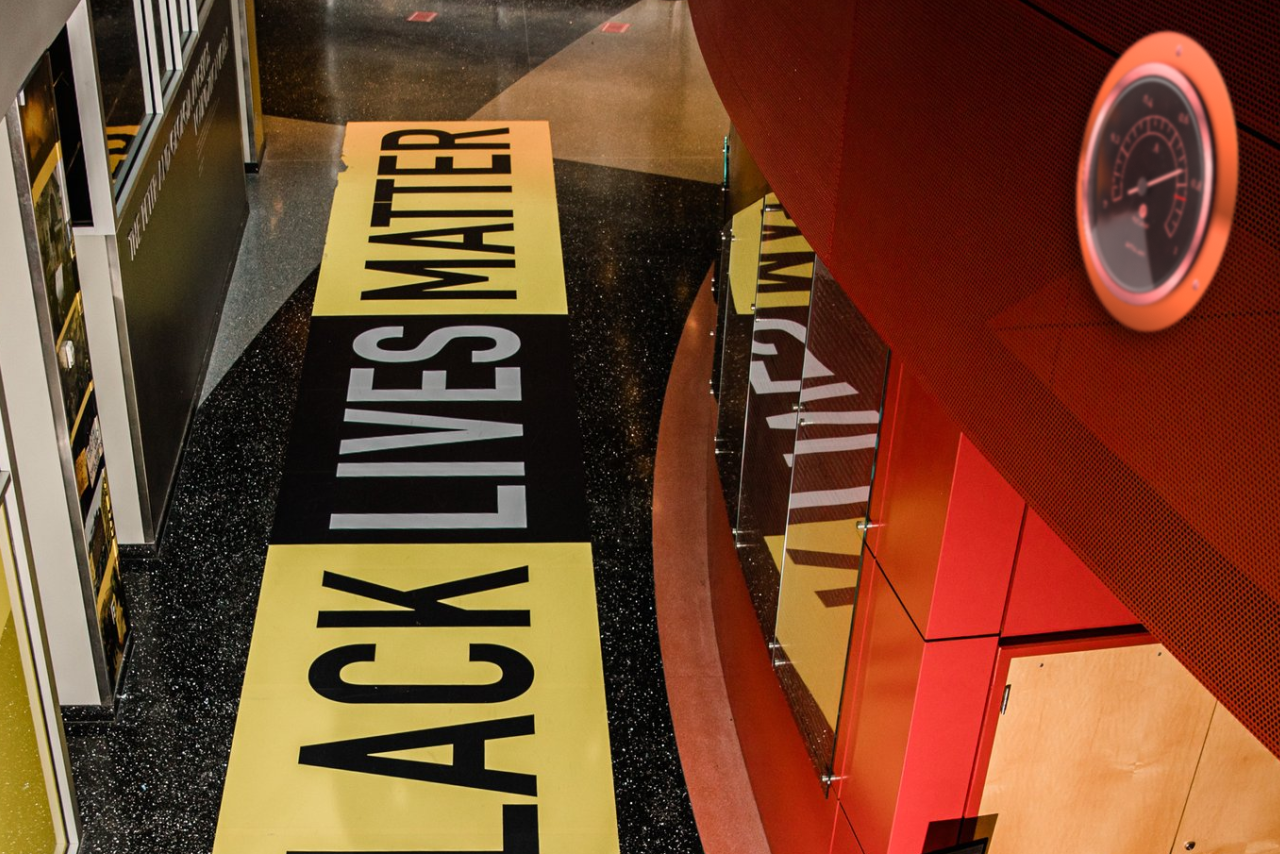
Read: 0.75A
